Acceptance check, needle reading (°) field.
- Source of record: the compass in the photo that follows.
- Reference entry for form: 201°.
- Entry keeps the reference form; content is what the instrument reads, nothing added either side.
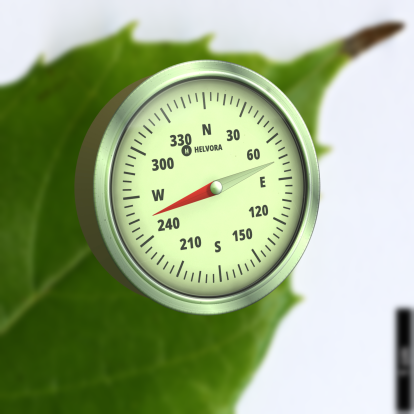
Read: 255°
